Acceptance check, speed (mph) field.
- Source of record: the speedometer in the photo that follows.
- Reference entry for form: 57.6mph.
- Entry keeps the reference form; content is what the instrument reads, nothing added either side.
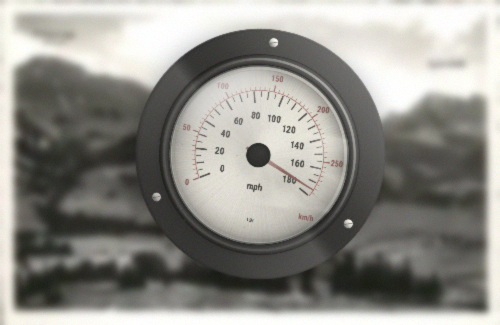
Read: 175mph
